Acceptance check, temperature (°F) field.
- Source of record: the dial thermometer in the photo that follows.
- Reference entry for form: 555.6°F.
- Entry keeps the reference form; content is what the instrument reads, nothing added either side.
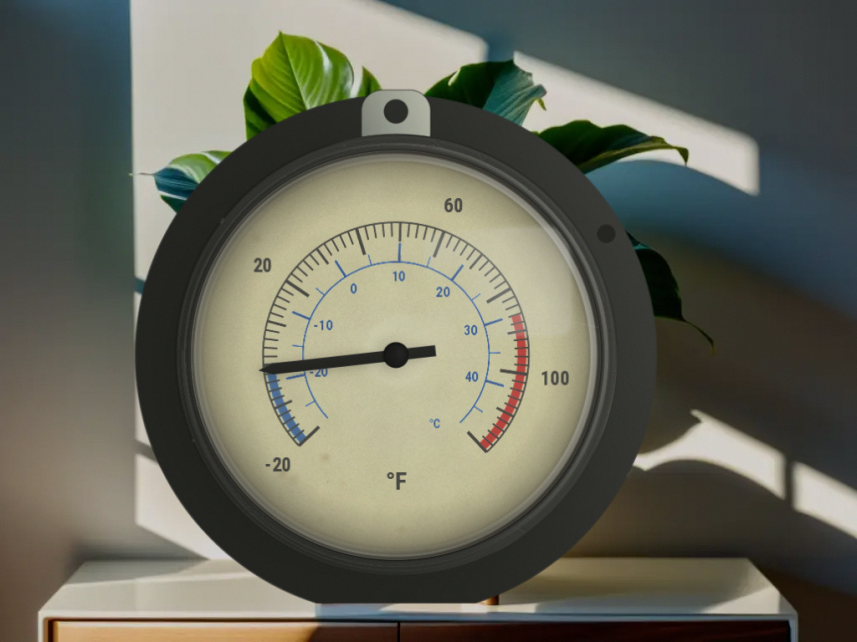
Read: -1°F
